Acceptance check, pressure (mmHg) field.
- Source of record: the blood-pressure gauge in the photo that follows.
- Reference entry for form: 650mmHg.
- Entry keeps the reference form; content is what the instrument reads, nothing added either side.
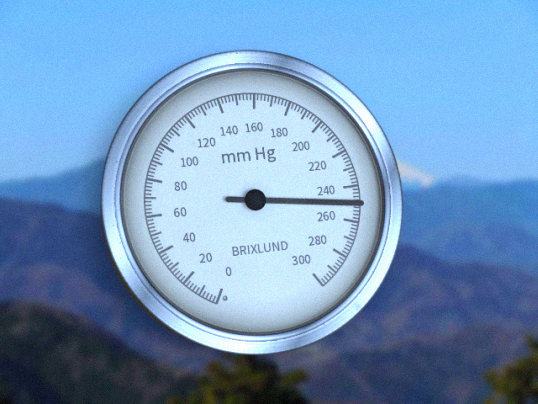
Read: 250mmHg
